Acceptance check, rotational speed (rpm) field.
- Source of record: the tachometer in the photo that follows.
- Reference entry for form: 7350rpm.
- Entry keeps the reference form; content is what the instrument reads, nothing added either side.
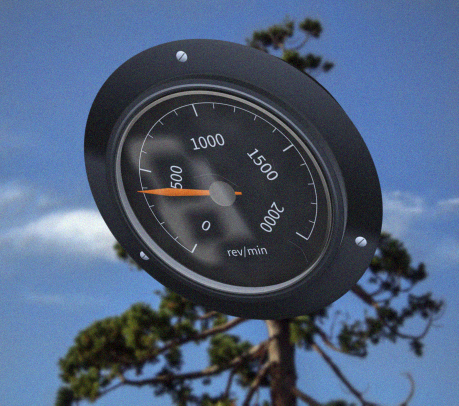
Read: 400rpm
